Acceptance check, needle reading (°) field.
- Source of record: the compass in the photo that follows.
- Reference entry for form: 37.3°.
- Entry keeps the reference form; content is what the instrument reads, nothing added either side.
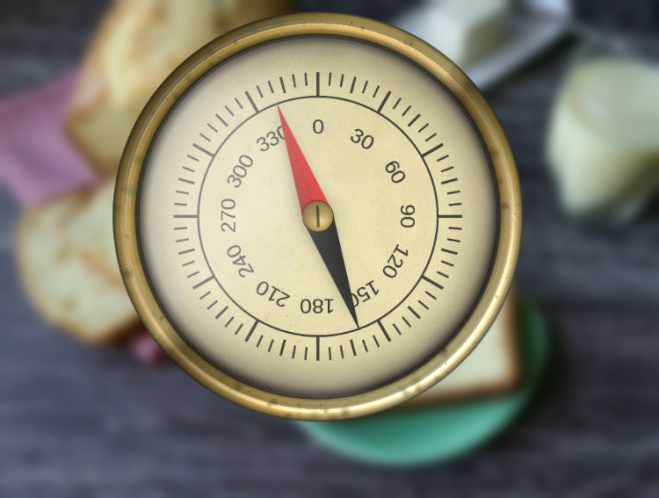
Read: 340°
